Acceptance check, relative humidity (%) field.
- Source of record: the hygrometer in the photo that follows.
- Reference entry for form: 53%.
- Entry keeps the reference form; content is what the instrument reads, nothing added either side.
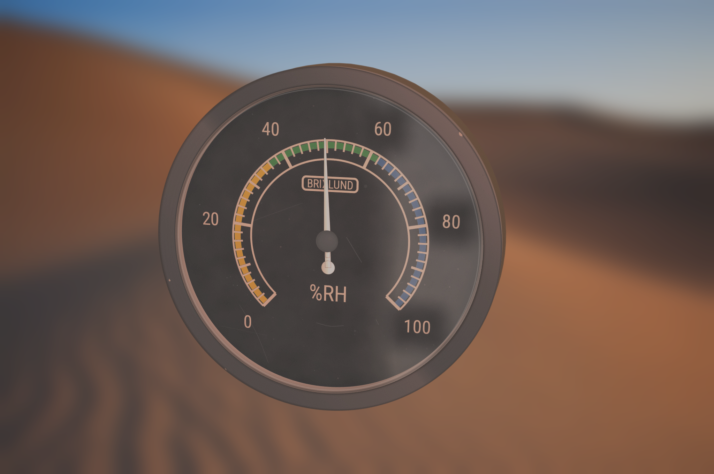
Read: 50%
